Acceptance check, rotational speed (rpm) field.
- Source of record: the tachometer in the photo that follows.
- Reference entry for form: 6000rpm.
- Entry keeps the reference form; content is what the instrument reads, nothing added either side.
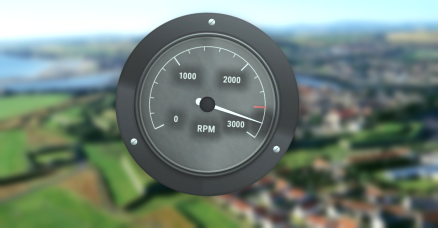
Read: 2800rpm
